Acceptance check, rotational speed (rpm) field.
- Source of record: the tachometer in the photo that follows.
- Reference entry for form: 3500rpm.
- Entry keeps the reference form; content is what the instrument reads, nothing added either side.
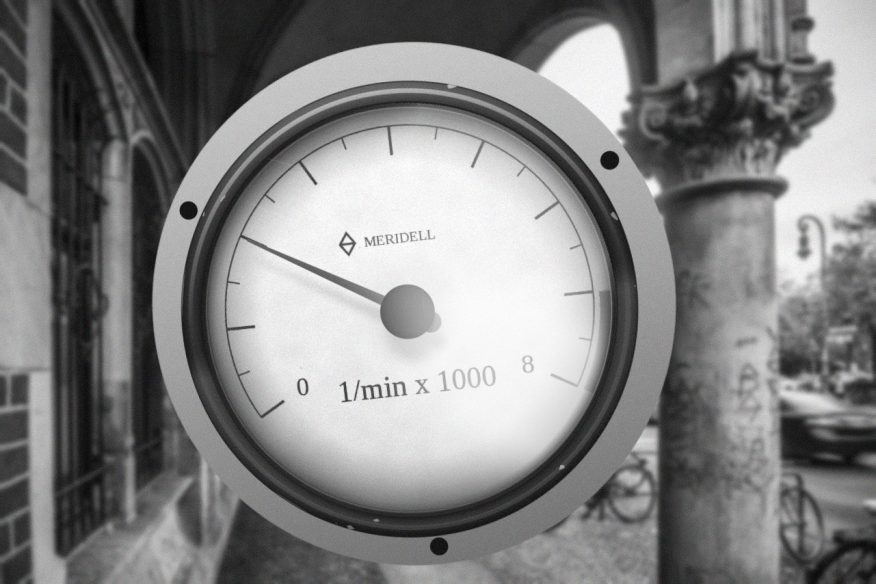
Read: 2000rpm
